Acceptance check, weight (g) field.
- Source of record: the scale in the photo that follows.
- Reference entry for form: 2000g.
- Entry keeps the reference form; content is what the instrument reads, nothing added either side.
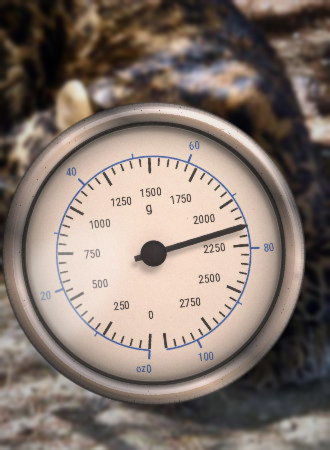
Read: 2150g
